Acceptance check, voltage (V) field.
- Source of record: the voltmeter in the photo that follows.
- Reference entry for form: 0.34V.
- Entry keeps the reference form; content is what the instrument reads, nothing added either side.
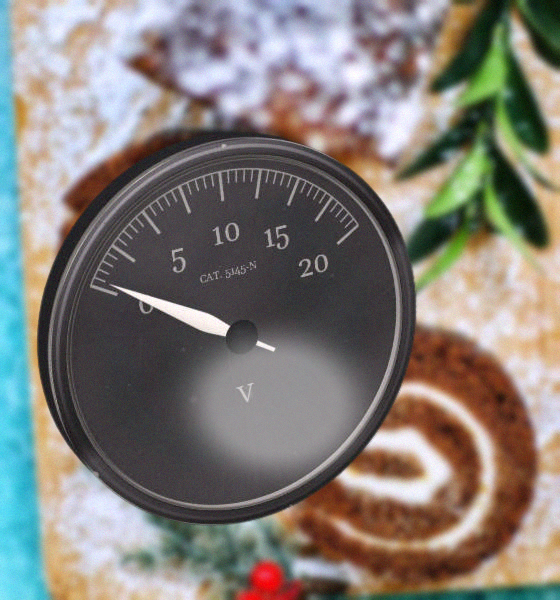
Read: 0.5V
